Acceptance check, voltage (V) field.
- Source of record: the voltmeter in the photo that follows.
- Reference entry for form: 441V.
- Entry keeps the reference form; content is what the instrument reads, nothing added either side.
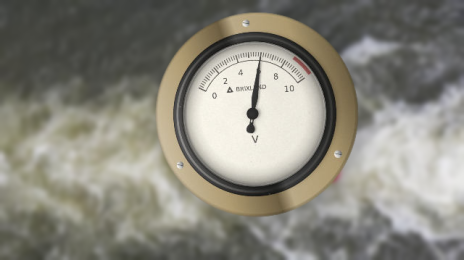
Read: 6V
